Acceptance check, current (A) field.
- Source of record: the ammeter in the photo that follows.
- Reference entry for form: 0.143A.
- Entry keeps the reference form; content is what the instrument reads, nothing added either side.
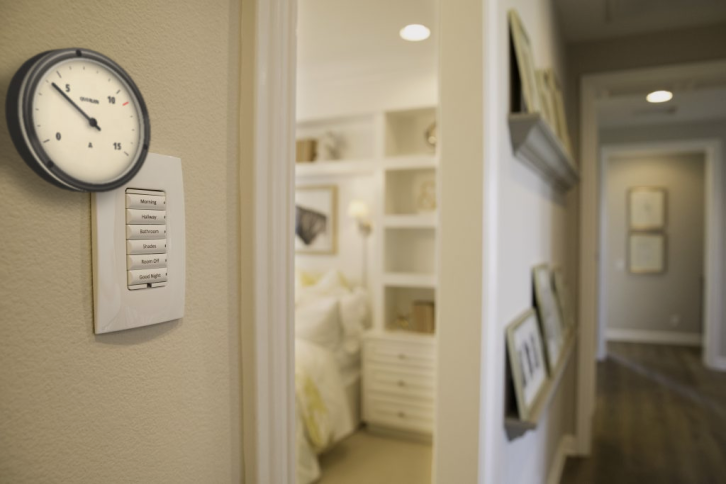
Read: 4A
